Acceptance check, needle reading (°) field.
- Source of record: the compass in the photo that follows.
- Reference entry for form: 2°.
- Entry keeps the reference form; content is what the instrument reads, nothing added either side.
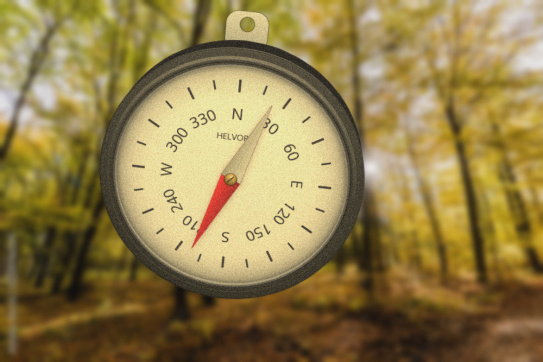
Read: 202.5°
